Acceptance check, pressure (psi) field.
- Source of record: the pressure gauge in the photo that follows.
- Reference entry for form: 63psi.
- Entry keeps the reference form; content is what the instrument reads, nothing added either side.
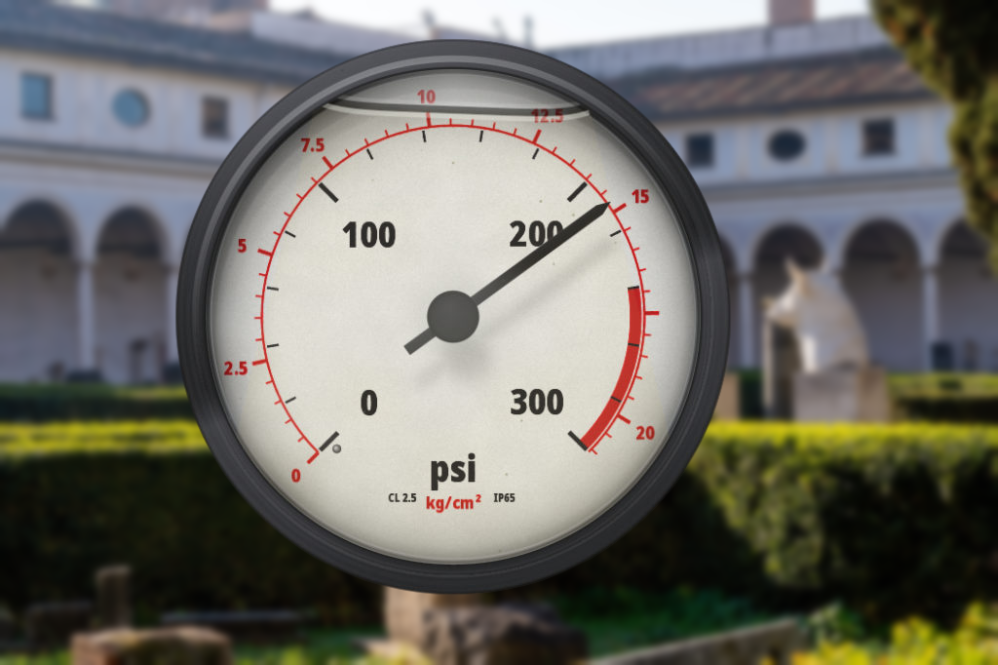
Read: 210psi
